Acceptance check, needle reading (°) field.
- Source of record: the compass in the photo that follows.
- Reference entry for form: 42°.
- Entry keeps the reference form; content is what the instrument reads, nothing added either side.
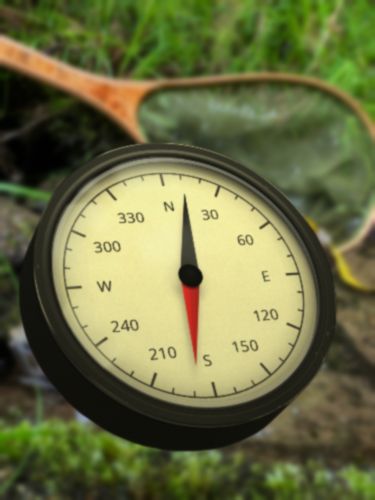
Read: 190°
